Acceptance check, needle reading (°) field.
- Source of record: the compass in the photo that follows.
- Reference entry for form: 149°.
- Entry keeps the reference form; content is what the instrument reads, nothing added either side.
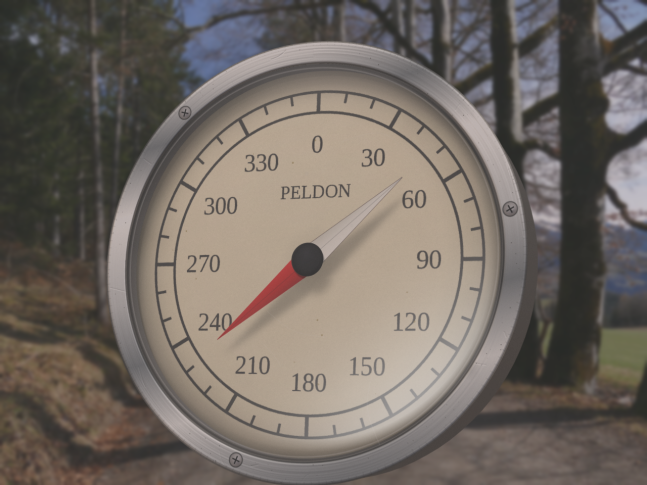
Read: 230°
